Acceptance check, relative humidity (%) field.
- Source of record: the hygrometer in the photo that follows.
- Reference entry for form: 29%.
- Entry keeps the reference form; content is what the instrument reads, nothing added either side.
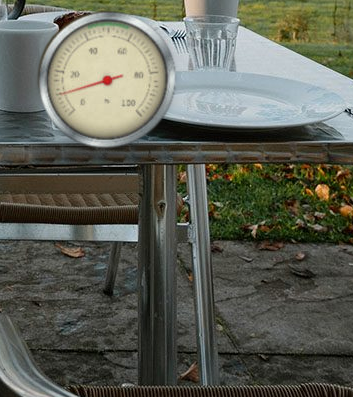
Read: 10%
